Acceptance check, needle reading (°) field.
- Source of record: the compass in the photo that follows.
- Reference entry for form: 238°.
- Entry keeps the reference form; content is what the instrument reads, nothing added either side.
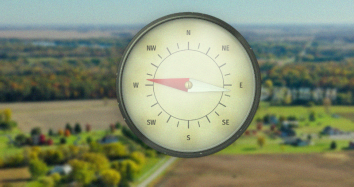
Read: 277.5°
